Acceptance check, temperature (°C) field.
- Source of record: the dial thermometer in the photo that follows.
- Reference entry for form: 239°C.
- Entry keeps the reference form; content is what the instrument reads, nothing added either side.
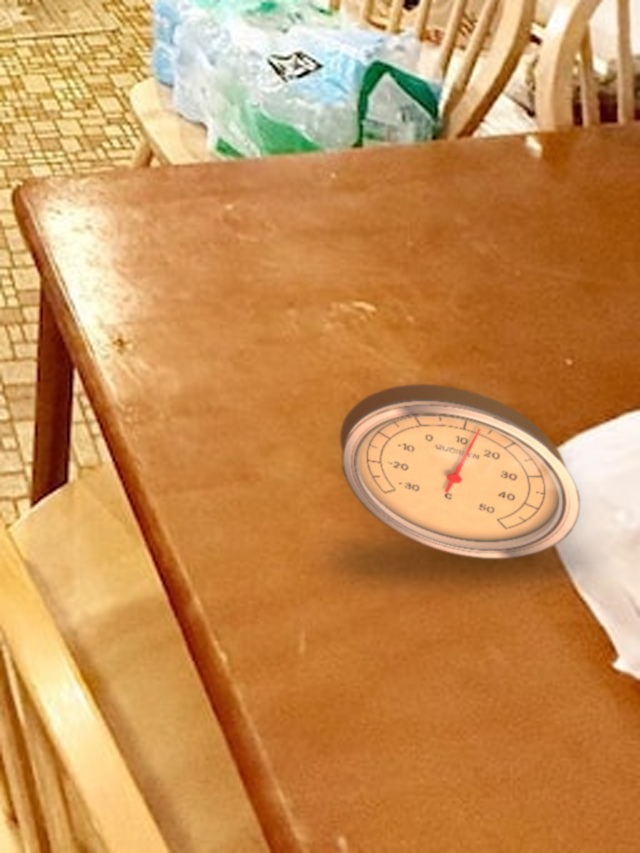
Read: 12.5°C
